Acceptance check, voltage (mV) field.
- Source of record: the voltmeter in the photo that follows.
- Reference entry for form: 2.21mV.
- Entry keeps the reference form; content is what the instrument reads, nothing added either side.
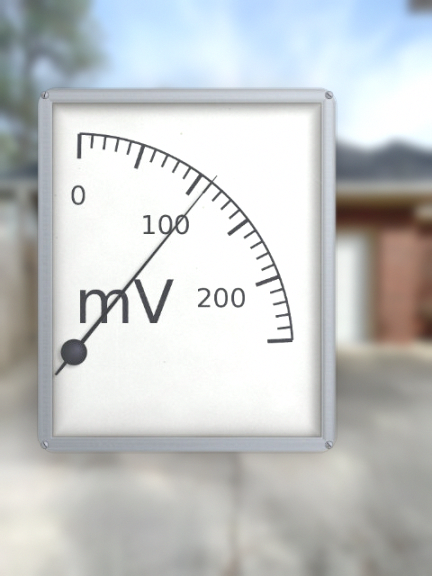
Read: 110mV
